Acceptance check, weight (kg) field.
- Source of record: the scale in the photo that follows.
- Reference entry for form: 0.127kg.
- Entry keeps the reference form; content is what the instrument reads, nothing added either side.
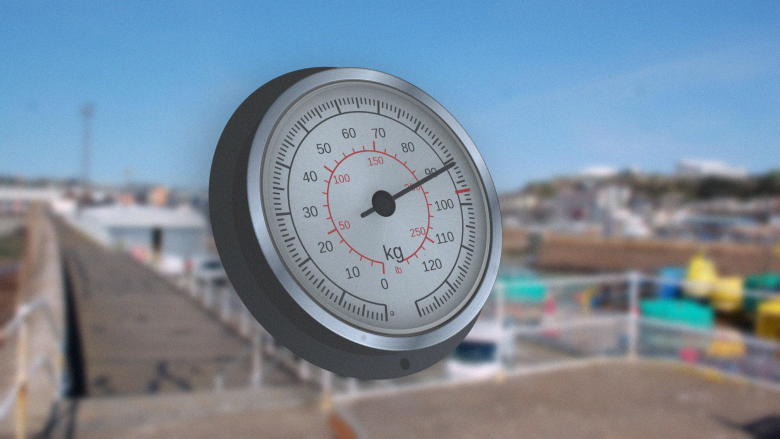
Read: 91kg
